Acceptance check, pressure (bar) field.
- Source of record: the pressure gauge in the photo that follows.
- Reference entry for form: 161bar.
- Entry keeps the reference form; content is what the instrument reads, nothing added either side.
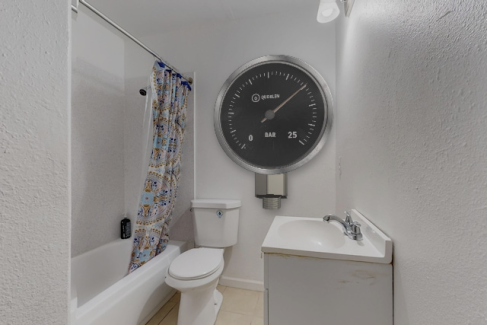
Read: 17.5bar
